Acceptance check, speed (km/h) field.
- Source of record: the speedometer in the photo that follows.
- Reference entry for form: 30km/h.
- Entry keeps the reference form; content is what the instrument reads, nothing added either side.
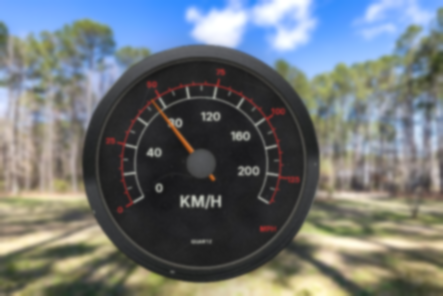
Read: 75km/h
